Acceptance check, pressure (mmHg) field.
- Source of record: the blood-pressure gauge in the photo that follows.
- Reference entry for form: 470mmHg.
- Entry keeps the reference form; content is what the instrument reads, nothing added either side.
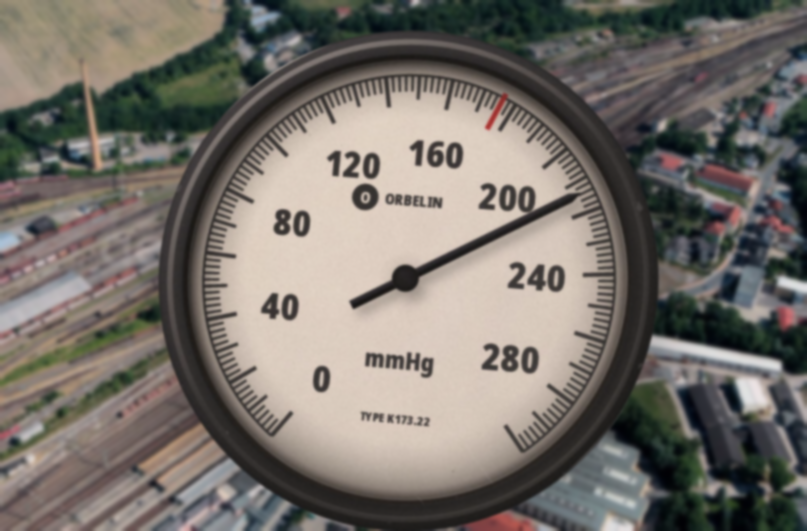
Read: 214mmHg
